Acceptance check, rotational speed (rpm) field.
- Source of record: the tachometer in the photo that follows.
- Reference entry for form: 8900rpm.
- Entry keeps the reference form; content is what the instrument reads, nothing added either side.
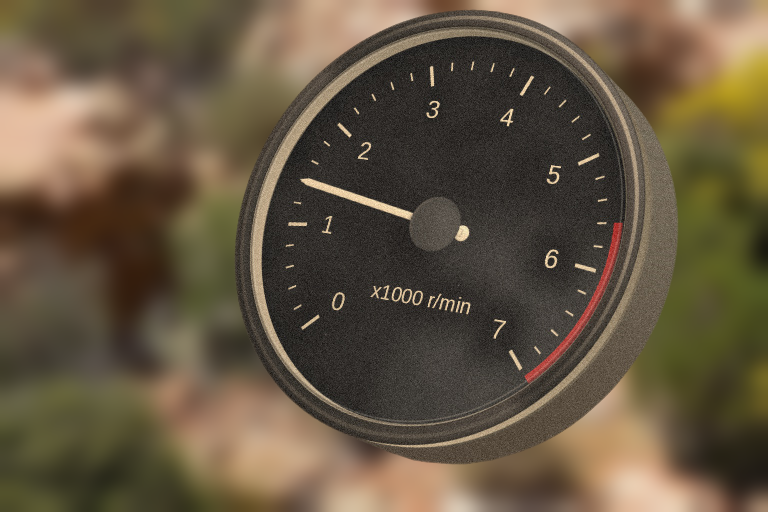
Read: 1400rpm
